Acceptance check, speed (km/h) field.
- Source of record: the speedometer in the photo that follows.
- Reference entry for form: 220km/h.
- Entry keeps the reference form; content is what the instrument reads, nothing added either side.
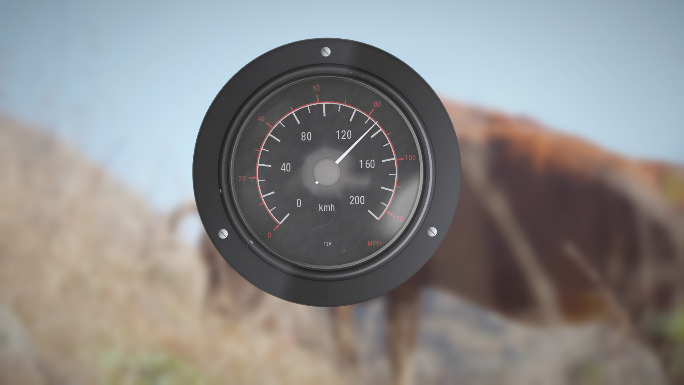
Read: 135km/h
